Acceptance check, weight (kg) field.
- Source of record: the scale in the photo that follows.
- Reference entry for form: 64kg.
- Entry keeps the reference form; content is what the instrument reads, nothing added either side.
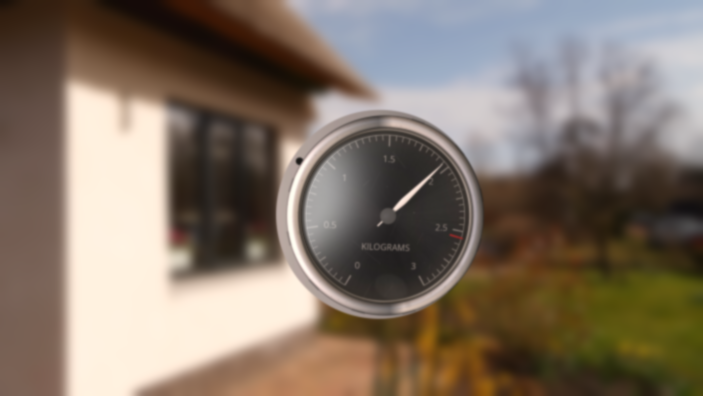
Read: 1.95kg
